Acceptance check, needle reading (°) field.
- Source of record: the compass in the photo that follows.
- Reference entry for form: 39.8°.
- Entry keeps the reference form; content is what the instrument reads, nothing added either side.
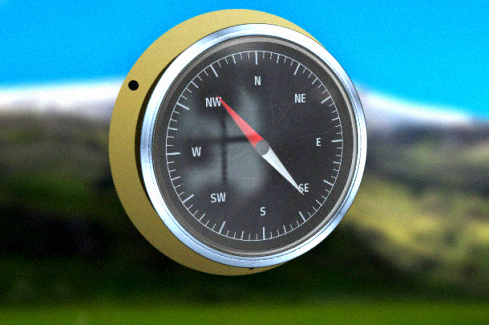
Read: 320°
